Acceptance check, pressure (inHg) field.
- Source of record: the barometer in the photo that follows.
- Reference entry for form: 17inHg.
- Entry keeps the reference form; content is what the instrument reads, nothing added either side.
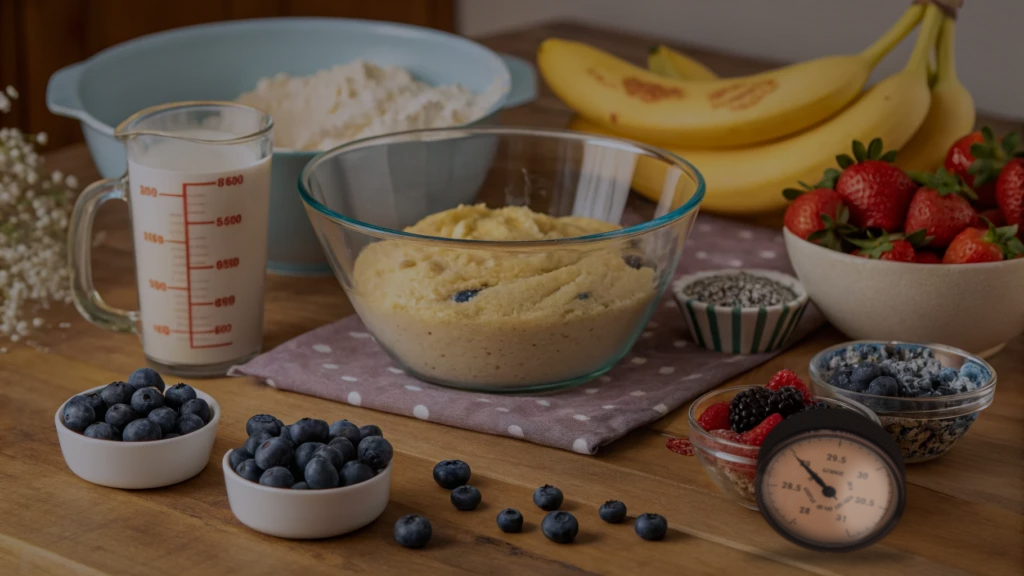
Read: 29inHg
